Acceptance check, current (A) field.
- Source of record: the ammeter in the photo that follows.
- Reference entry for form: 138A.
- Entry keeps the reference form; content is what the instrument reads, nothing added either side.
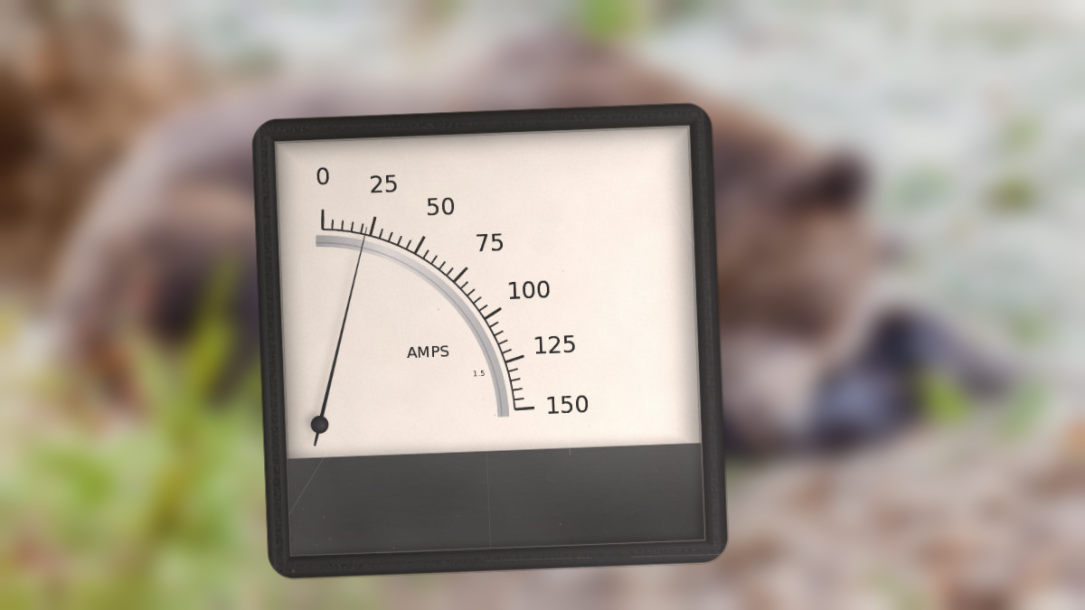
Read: 22.5A
